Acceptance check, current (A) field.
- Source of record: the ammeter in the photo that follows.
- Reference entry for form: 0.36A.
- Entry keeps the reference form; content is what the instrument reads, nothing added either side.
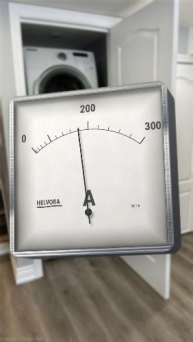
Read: 180A
